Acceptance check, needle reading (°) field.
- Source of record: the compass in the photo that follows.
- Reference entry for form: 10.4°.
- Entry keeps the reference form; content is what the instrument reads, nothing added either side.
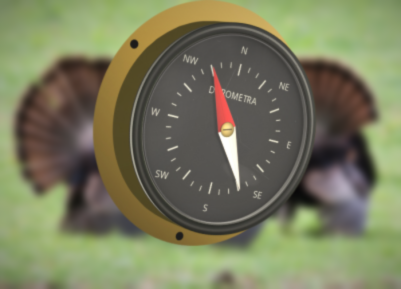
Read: 330°
